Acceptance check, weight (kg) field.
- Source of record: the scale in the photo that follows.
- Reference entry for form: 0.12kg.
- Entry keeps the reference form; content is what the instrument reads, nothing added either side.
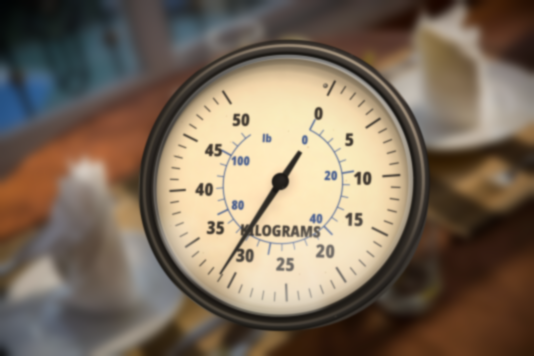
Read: 31kg
